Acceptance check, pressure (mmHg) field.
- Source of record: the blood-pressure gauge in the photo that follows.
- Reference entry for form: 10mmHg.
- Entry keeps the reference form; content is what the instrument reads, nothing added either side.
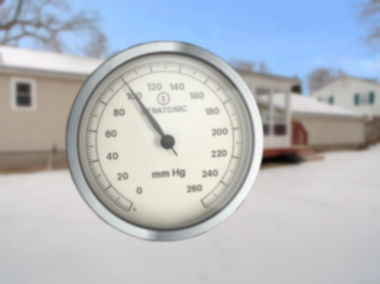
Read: 100mmHg
